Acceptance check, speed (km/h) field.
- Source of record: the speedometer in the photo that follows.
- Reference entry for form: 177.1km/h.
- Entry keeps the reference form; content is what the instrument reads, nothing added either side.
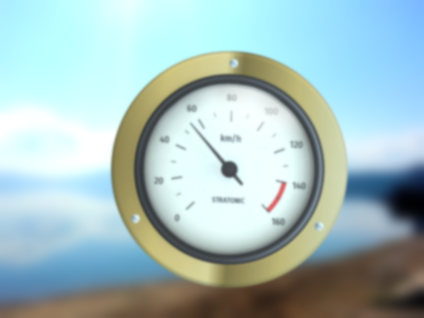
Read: 55km/h
